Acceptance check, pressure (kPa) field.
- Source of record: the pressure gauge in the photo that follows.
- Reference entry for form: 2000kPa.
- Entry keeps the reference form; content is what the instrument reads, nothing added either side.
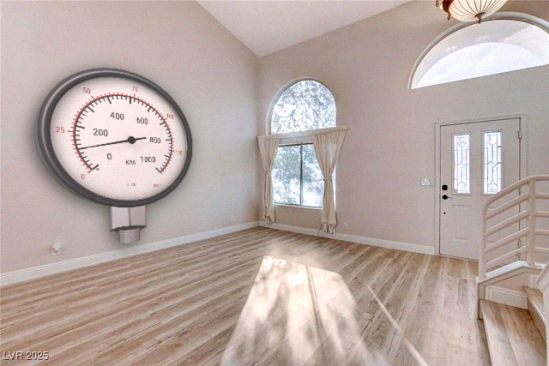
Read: 100kPa
